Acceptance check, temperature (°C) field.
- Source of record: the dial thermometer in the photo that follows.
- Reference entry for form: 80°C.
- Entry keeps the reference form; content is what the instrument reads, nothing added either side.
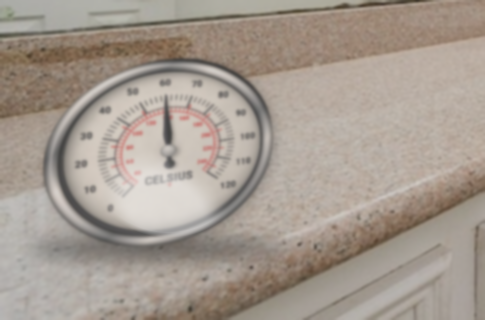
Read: 60°C
